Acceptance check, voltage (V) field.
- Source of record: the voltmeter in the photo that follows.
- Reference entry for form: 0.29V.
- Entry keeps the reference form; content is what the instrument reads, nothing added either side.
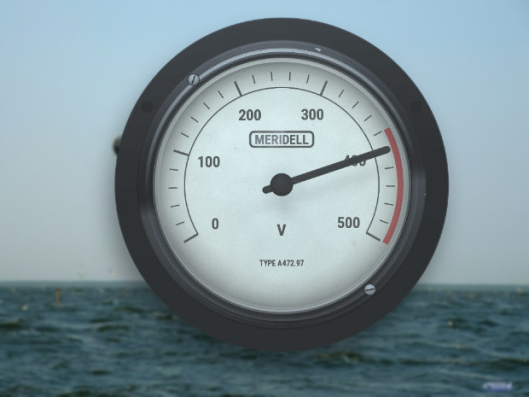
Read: 400V
